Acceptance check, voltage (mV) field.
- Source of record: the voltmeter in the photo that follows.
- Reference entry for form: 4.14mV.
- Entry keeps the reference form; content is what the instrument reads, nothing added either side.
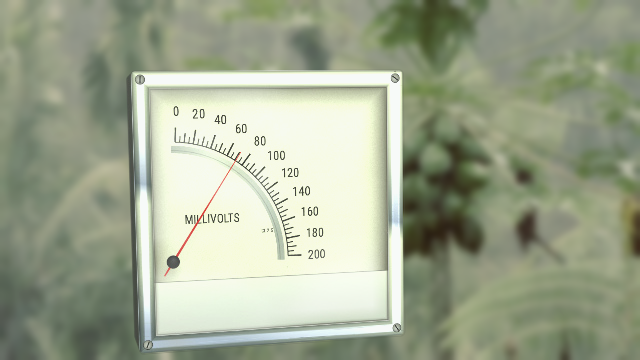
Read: 70mV
